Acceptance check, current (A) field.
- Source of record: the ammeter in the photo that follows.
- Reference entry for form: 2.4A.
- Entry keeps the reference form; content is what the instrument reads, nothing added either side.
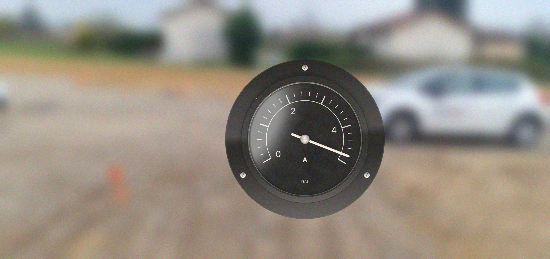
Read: 4.8A
